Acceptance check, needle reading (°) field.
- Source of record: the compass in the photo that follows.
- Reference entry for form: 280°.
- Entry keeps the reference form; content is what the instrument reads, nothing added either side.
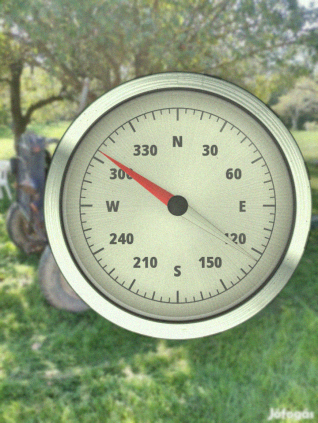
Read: 305°
